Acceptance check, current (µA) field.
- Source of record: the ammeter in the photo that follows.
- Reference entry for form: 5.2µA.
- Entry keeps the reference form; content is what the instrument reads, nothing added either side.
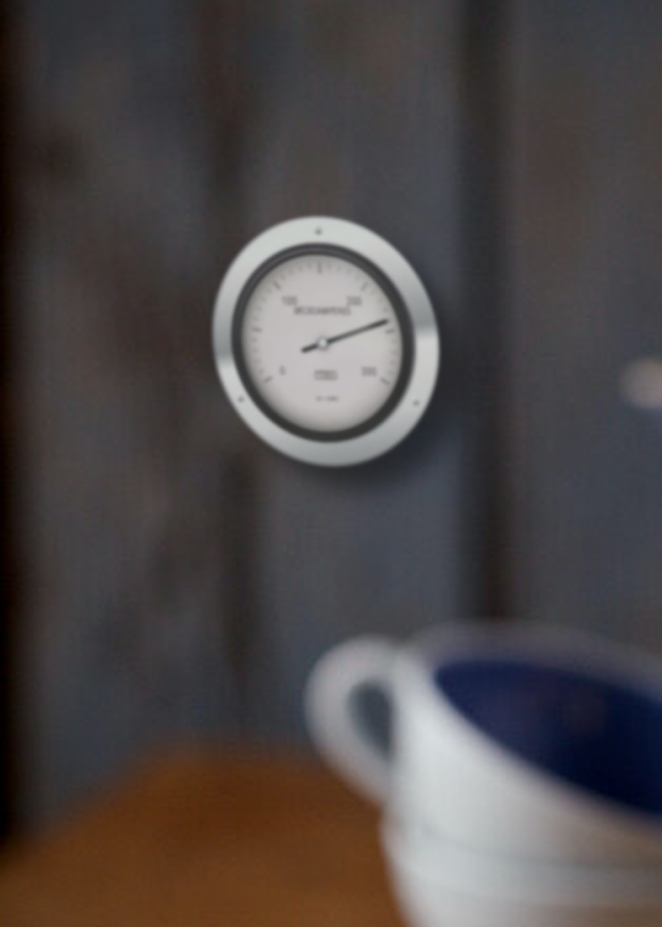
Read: 240µA
